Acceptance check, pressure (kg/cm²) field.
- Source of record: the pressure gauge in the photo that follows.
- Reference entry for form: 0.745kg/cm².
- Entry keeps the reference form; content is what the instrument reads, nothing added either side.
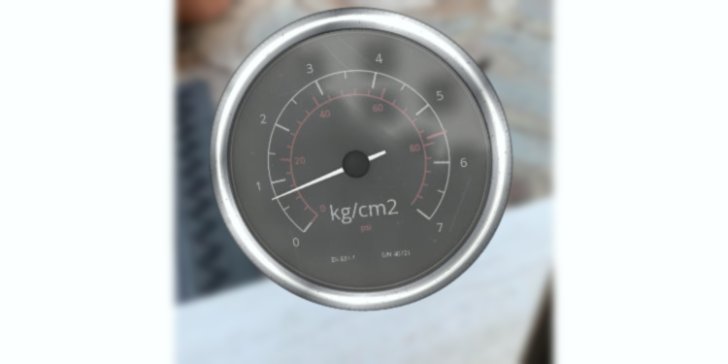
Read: 0.75kg/cm²
